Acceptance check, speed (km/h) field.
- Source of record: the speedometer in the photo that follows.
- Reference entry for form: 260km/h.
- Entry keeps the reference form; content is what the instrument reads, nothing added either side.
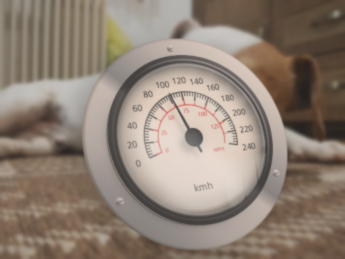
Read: 100km/h
